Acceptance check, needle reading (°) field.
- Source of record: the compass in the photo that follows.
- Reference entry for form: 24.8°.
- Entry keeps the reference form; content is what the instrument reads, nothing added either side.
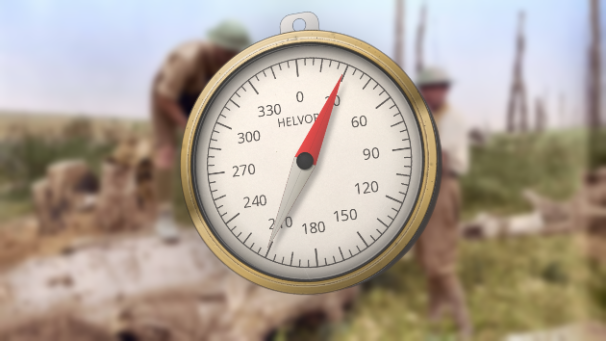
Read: 30°
